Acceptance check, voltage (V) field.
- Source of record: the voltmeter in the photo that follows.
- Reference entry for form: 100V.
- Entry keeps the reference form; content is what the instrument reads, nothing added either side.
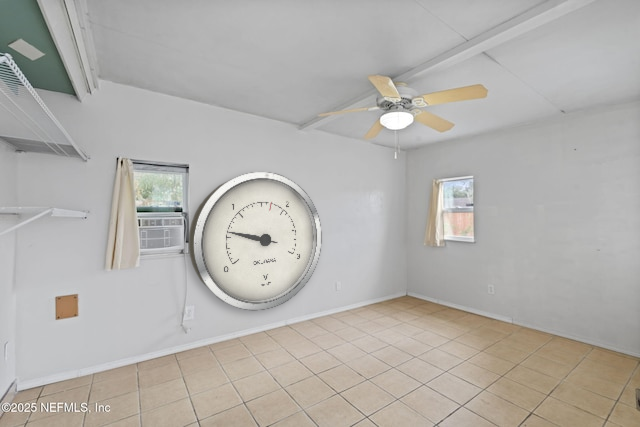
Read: 0.6V
